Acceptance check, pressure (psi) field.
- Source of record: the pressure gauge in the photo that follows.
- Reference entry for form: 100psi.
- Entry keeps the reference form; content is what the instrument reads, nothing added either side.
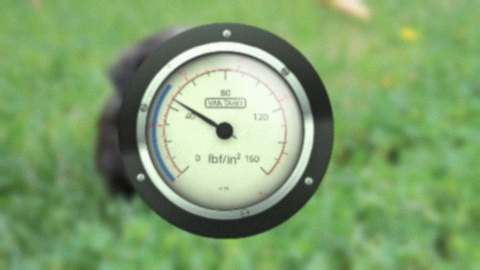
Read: 45psi
